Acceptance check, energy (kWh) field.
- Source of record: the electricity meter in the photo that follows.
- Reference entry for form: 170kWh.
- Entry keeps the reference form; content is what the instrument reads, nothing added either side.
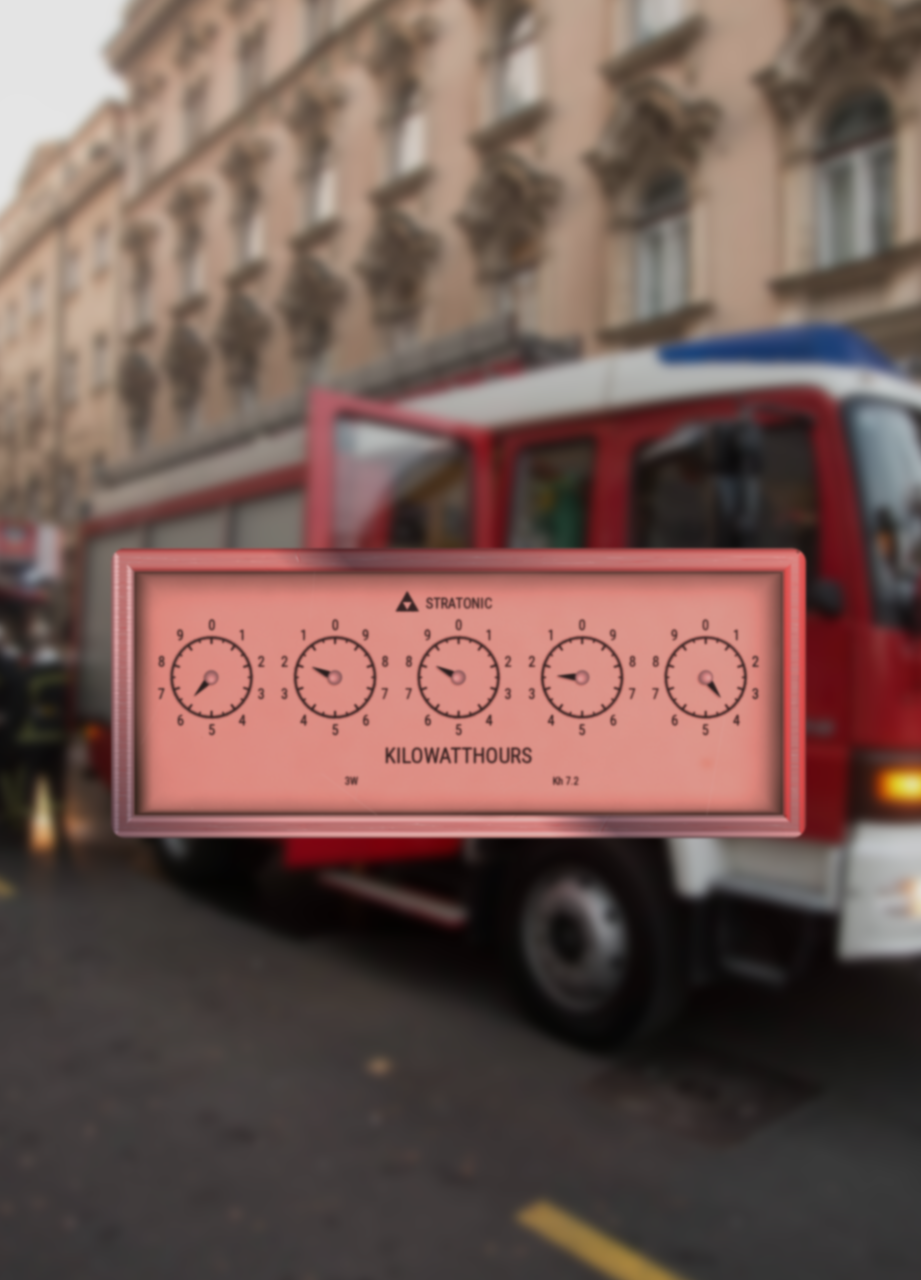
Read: 61824kWh
